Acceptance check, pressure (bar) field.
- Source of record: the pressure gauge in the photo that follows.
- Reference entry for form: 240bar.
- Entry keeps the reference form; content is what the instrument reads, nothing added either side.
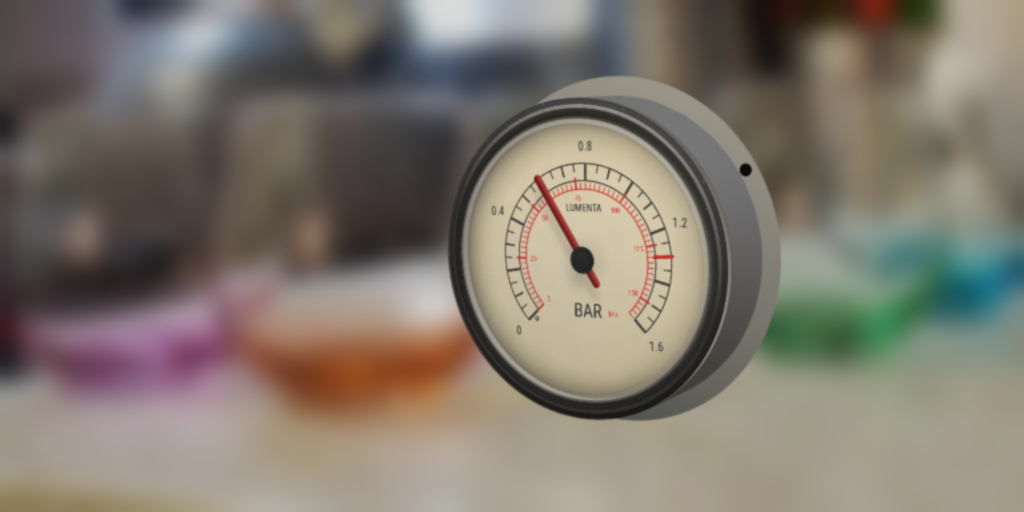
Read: 0.6bar
